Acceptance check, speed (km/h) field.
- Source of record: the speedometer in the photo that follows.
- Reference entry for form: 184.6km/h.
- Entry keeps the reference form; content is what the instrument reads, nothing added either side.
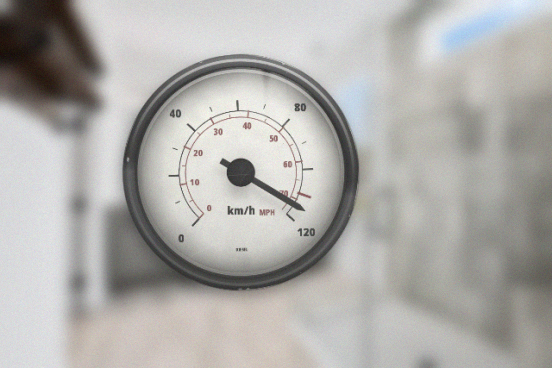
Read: 115km/h
